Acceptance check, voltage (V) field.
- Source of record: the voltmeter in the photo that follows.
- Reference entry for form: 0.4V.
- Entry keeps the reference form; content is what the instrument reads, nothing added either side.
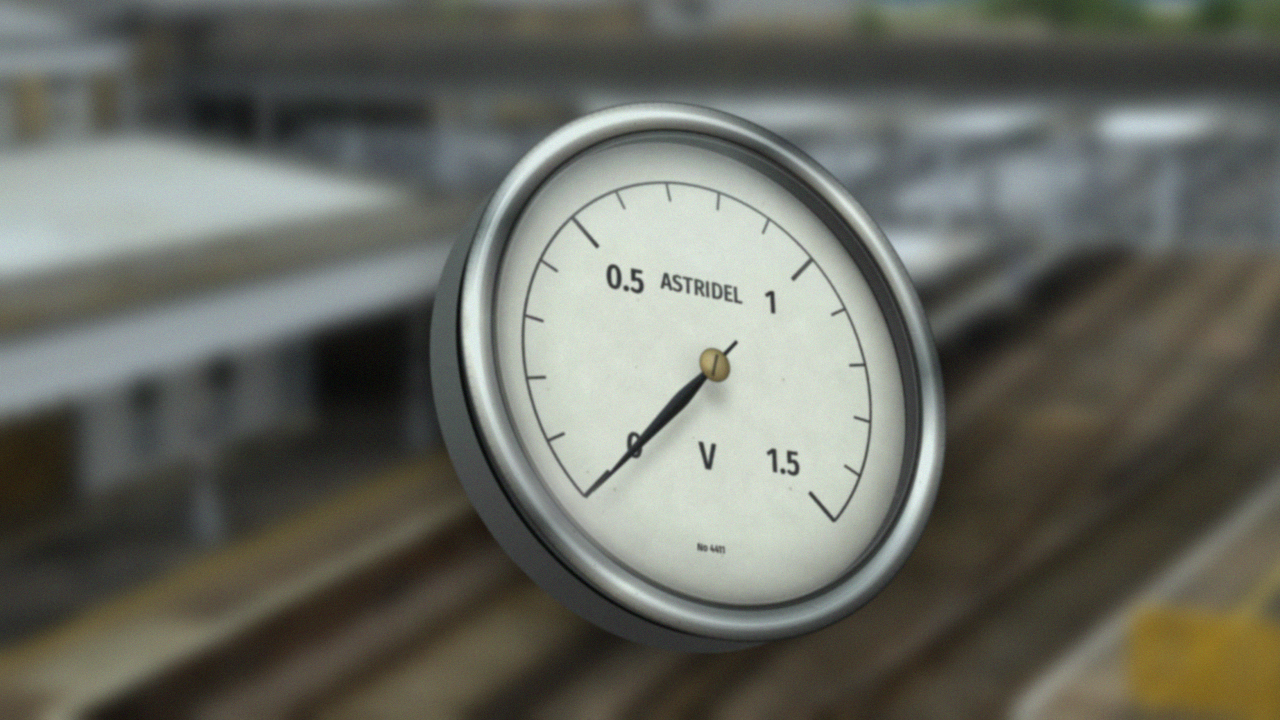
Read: 0V
